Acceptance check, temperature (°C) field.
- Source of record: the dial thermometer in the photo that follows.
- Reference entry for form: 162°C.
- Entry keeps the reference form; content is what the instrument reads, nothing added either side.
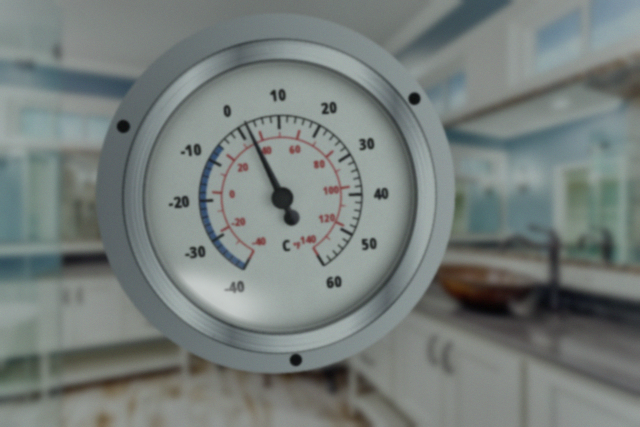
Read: 2°C
